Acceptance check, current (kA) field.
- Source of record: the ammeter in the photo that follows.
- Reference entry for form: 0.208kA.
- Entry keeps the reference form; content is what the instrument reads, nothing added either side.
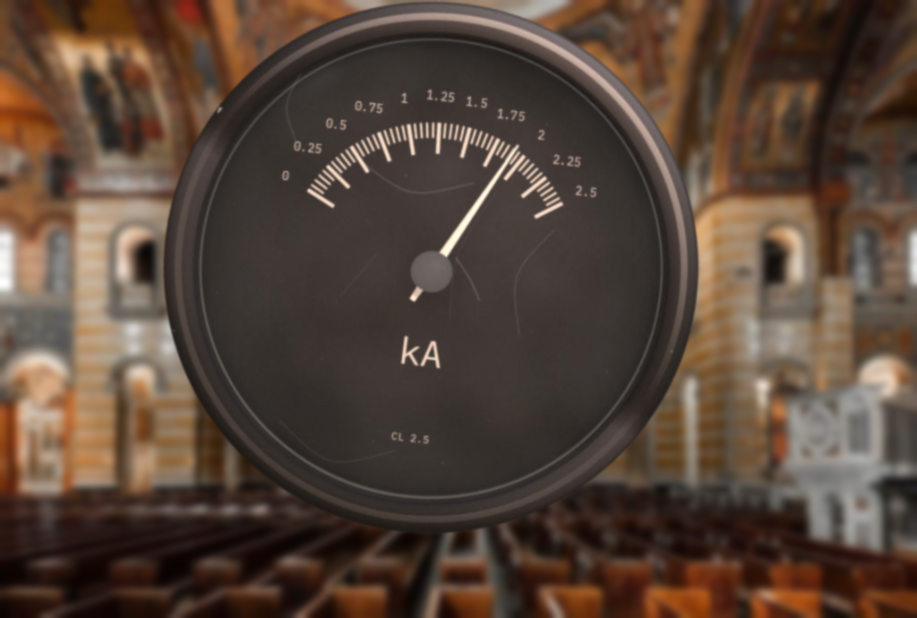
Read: 1.9kA
